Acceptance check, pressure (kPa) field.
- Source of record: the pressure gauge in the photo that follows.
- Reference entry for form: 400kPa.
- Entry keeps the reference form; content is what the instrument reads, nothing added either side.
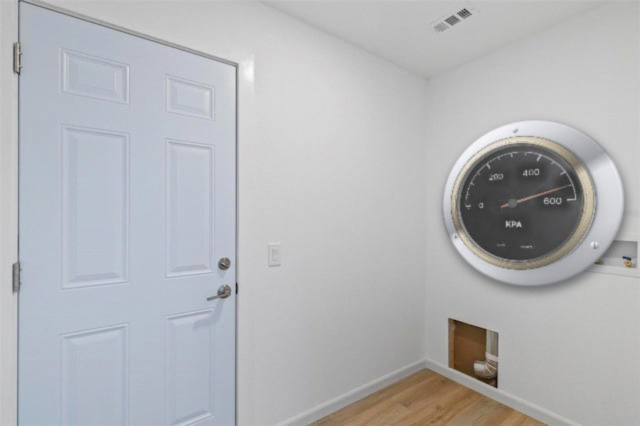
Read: 550kPa
